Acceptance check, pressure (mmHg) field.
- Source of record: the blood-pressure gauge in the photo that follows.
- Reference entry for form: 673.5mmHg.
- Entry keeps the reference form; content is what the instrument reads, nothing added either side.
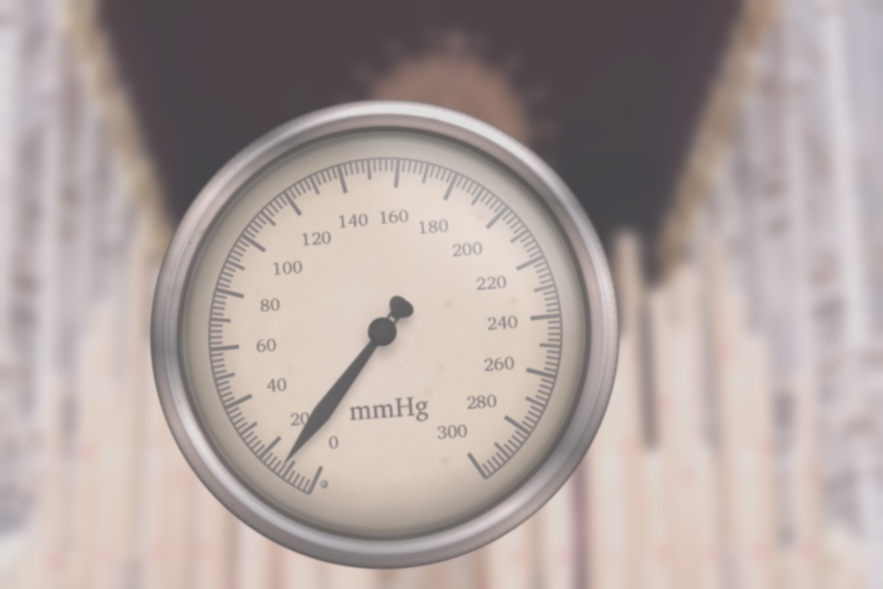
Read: 12mmHg
